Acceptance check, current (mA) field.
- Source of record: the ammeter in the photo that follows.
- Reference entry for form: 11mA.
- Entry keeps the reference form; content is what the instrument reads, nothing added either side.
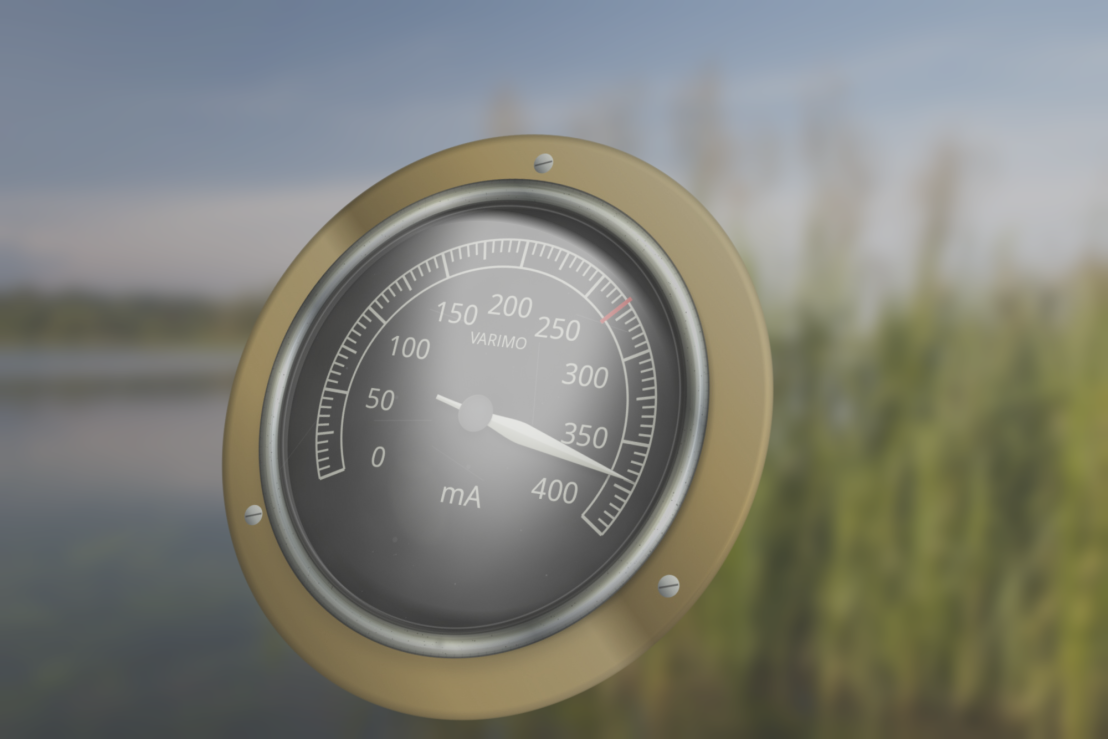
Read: 370mA
